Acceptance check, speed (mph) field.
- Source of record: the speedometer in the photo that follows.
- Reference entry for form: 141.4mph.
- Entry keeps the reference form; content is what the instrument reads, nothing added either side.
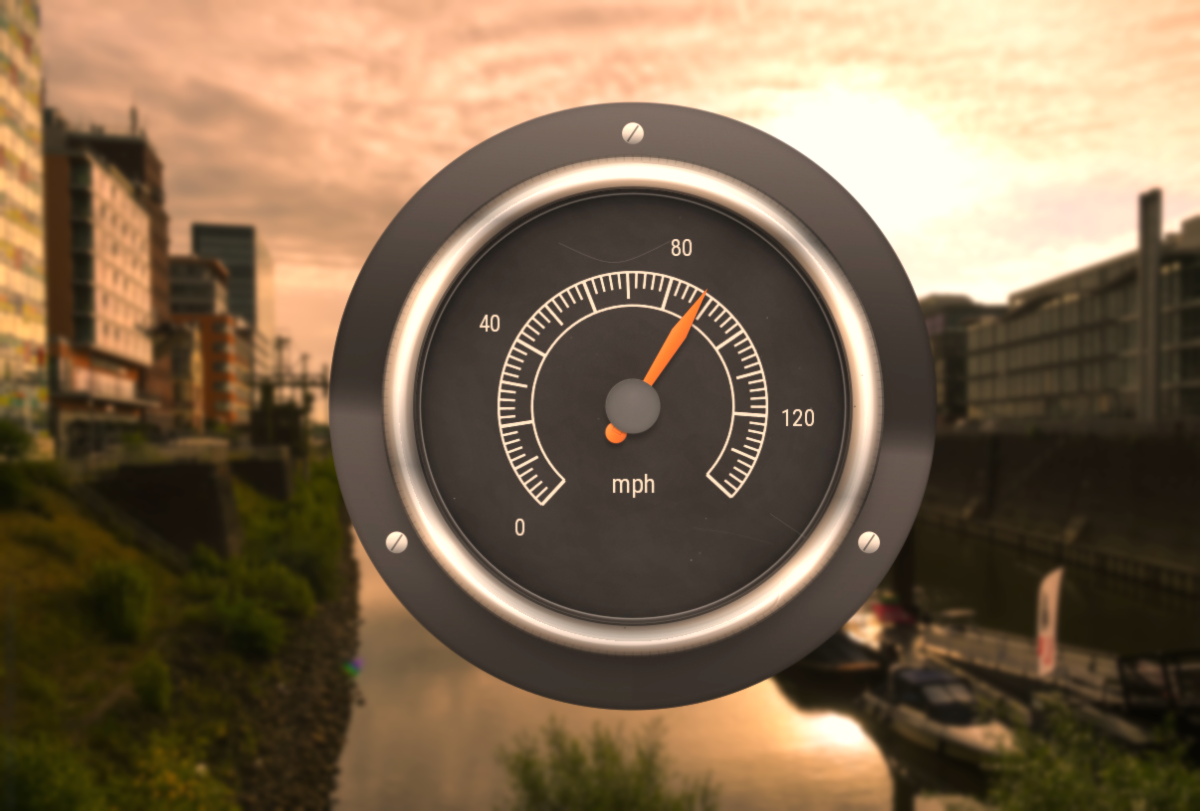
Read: 88mph
